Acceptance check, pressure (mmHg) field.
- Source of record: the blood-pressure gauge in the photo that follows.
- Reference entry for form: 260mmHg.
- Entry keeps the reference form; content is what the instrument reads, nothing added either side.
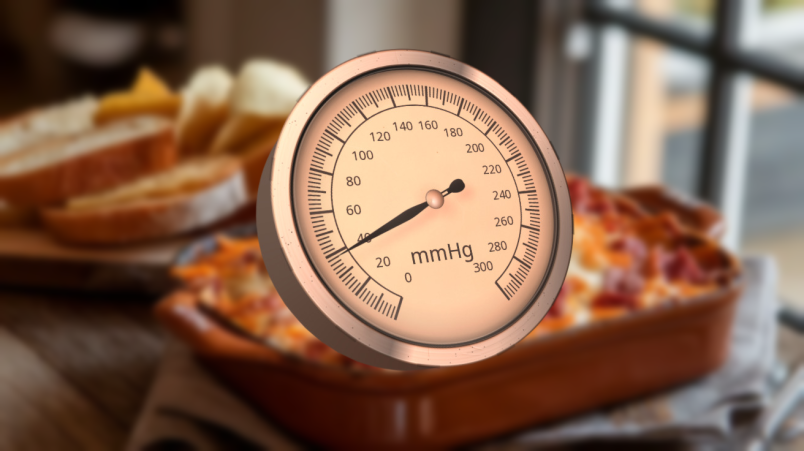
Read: 38mmHg
